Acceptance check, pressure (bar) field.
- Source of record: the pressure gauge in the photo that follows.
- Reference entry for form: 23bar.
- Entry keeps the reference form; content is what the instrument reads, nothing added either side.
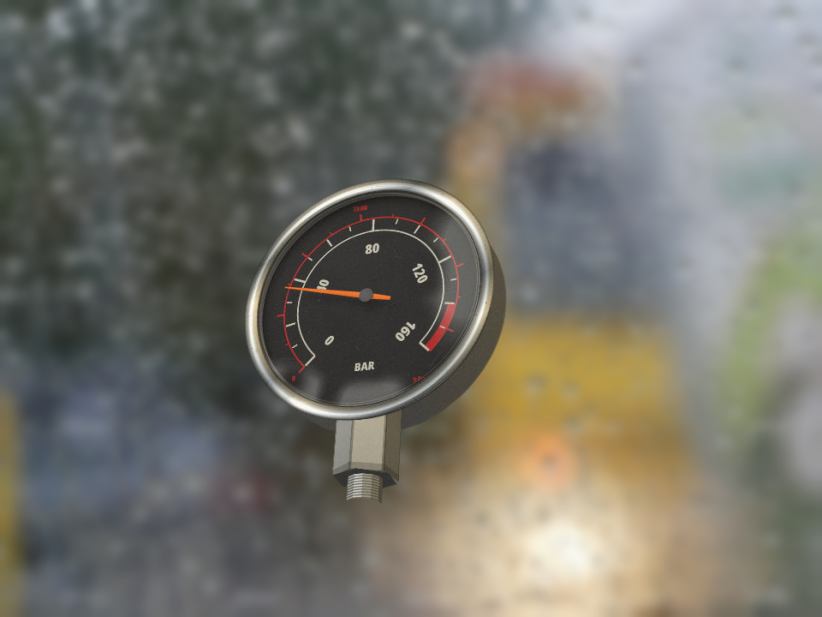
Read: 35bar
